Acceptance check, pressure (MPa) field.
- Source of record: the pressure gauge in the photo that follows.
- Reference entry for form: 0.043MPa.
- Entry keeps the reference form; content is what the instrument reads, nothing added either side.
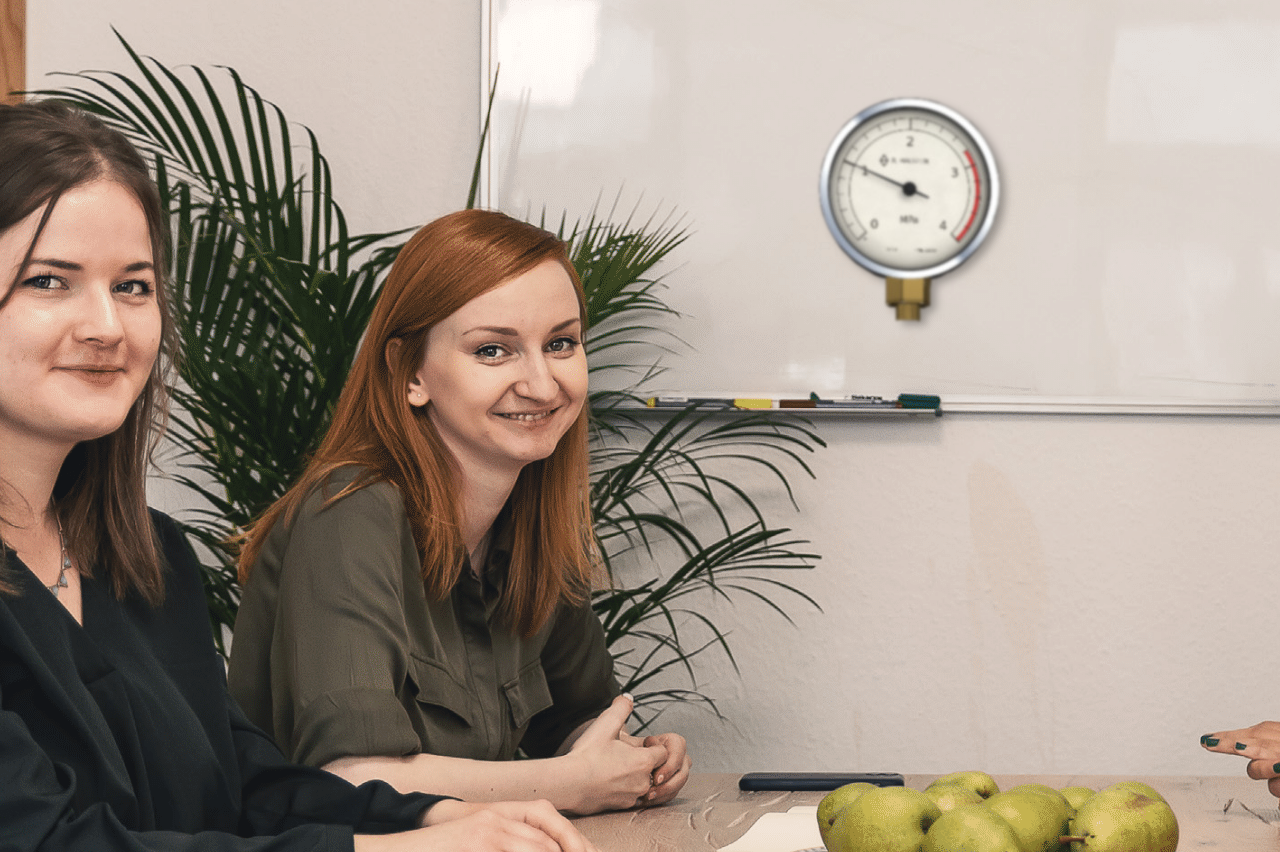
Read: 1MPa
